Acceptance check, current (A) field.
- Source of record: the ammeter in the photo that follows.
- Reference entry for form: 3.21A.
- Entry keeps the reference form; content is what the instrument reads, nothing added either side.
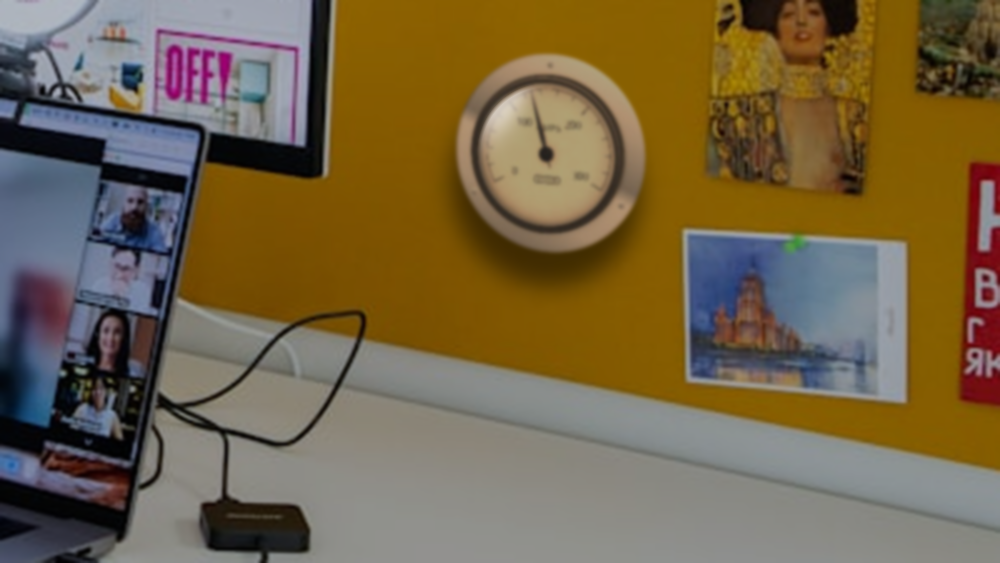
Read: 130A
